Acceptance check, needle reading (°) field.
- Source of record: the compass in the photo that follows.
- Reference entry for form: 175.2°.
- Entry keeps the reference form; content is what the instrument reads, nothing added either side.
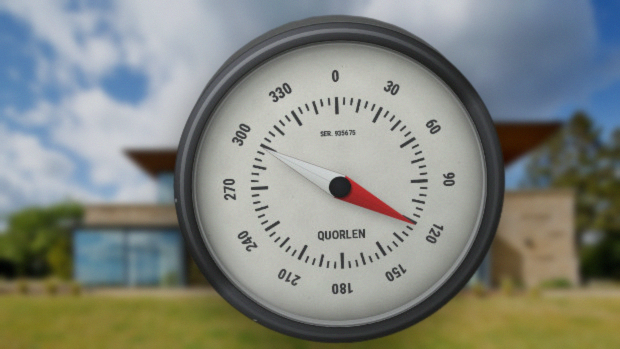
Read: 120°
